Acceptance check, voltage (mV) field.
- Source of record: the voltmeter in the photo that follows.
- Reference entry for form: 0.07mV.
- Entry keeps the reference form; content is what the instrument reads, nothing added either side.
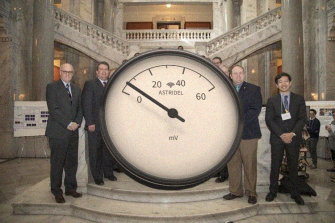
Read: 5mV
